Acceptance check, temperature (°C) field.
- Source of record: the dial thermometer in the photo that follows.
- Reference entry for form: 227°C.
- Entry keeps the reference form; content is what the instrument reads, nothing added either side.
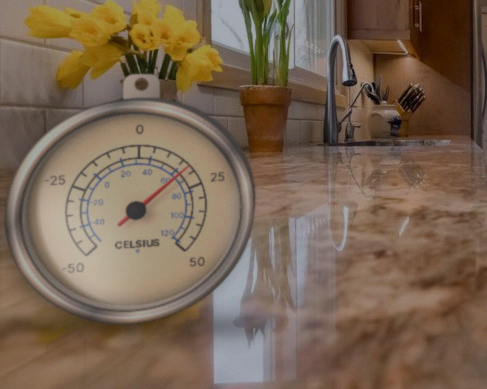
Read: 17.5°C
